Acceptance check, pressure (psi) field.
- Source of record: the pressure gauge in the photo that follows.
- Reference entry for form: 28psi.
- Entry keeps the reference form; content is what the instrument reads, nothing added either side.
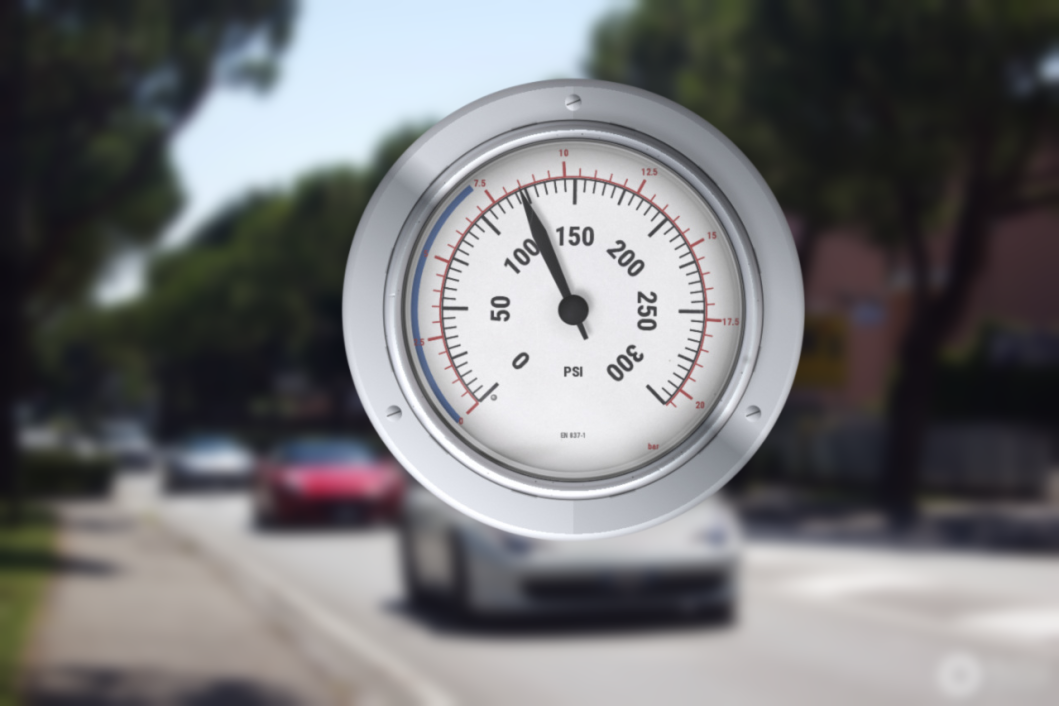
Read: 122.5psi
